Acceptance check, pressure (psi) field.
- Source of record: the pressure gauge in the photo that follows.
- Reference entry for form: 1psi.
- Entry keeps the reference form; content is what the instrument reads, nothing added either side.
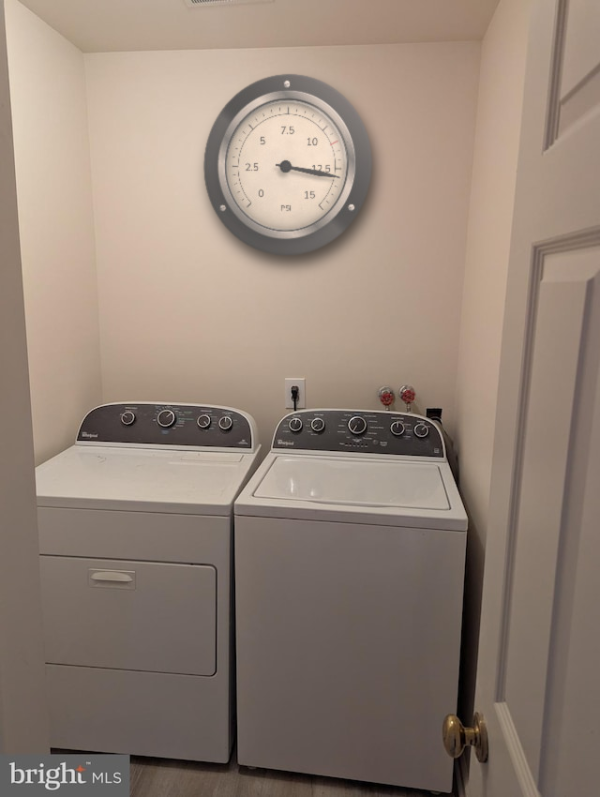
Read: 13psi
